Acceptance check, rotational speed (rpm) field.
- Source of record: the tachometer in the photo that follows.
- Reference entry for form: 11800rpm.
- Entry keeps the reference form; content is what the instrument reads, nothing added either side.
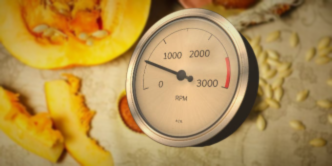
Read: 500rpm
